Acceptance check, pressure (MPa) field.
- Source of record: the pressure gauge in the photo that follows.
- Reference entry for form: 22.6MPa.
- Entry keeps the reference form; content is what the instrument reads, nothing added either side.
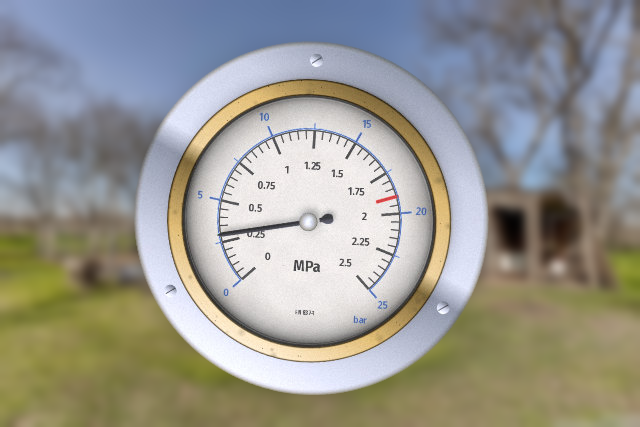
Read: 0.3MPa
